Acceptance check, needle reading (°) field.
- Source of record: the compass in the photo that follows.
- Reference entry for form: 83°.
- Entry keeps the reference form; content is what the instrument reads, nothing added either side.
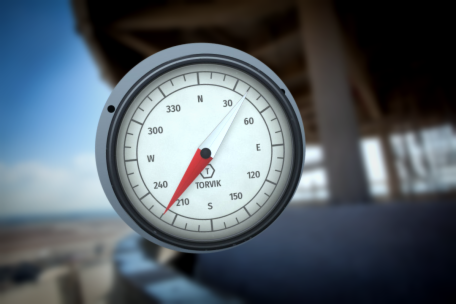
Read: 220°
